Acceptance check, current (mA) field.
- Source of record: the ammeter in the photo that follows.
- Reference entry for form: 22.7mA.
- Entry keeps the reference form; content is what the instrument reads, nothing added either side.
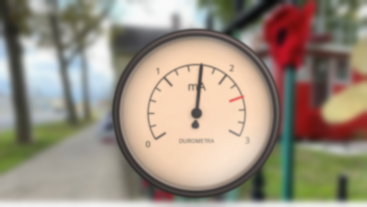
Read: 1.6mA
